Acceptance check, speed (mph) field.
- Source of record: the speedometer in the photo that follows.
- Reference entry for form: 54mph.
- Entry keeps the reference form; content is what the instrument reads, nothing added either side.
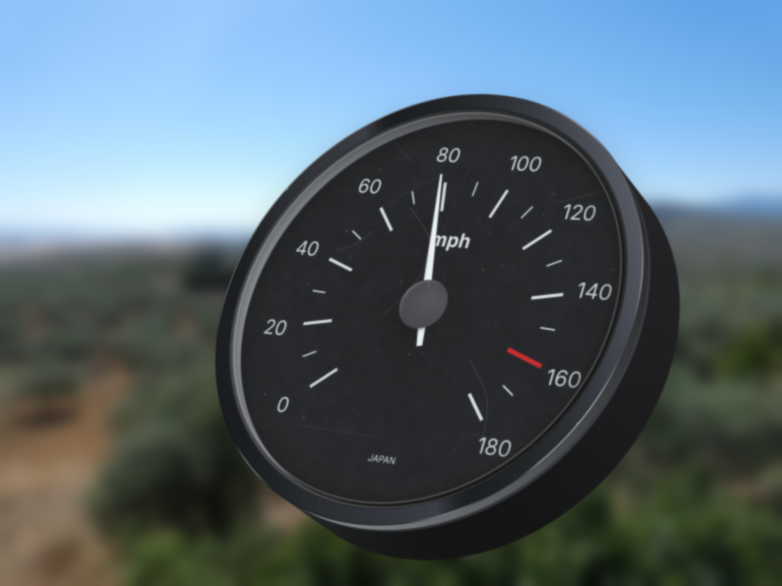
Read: 80mph
